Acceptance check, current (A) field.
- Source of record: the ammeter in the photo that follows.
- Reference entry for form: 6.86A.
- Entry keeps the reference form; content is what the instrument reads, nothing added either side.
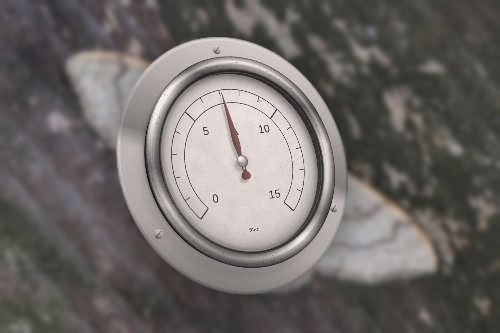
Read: 7A
